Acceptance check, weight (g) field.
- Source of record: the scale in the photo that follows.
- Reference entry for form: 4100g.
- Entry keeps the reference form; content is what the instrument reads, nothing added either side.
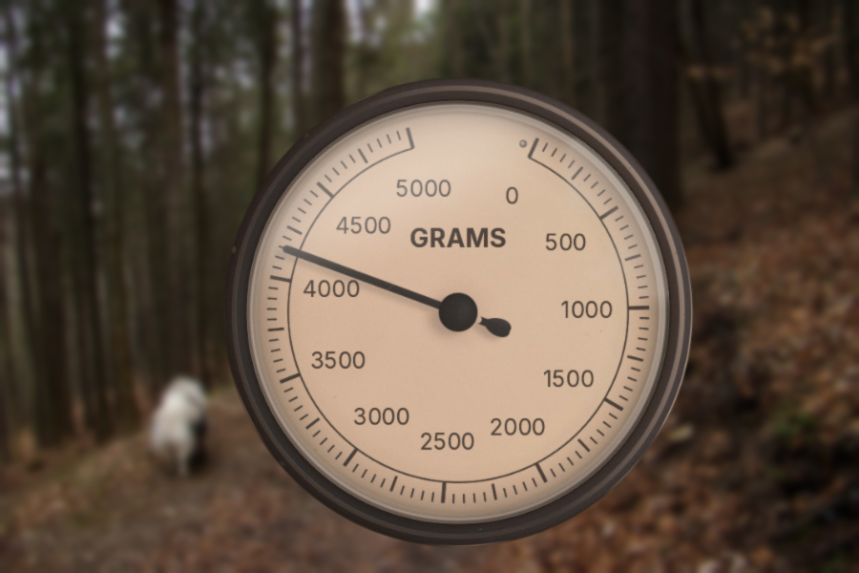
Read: 4150g
